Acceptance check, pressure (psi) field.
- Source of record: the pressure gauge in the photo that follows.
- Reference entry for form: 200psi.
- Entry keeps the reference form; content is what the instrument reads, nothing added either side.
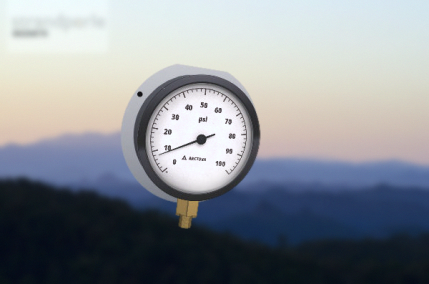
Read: 8psi
